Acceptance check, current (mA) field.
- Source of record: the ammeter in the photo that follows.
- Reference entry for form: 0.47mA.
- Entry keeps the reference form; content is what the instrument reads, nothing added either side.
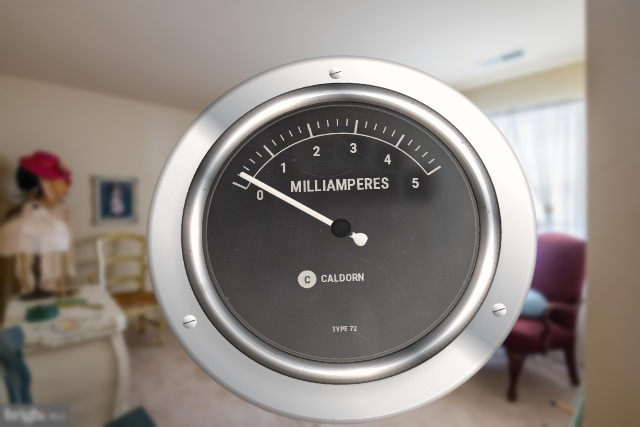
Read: 0.2mA
